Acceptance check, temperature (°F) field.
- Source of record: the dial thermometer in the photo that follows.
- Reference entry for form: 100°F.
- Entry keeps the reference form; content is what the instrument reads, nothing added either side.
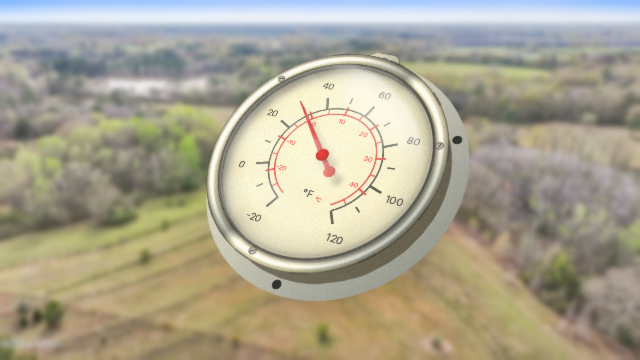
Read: 30°F
